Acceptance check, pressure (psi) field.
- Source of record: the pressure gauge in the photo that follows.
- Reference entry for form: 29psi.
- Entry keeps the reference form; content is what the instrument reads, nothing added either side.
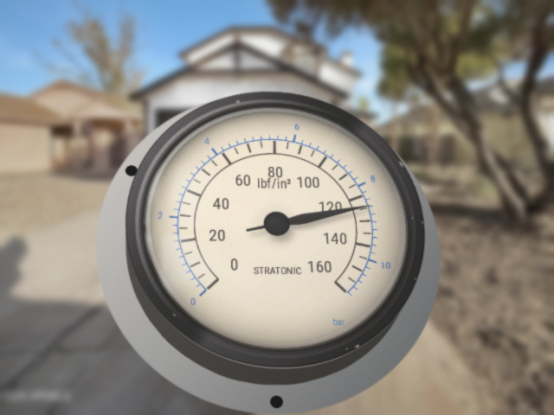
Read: 125psi
